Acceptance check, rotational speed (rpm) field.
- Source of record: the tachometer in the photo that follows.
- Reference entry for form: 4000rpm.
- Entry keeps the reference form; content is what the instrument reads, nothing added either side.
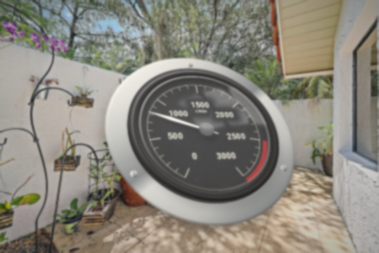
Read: 800rpm
